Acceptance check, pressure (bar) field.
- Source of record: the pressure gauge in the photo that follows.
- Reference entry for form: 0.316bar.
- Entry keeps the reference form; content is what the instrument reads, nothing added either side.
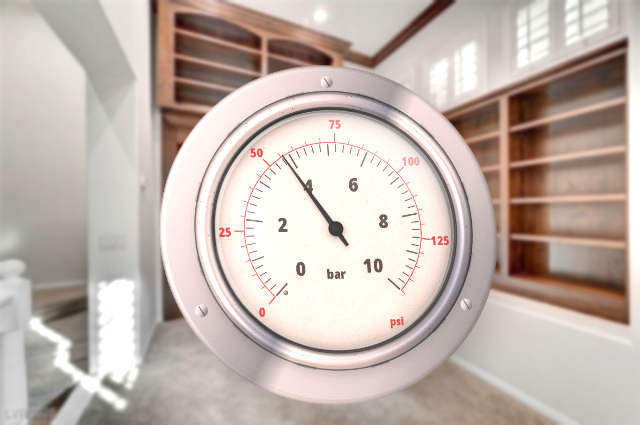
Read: 3.8bar
